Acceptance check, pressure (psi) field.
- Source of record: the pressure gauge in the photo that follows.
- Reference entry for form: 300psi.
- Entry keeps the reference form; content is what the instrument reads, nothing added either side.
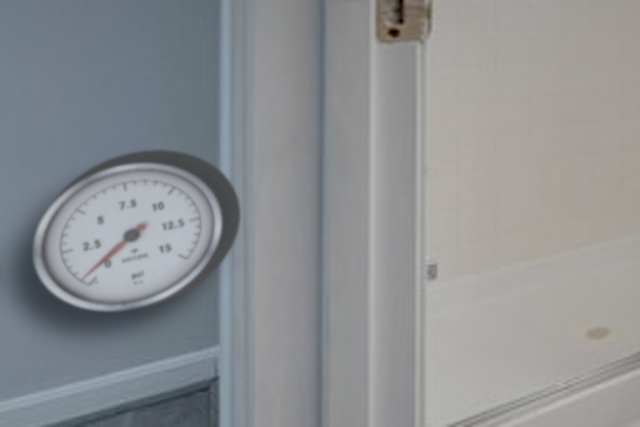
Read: 0.5psi
